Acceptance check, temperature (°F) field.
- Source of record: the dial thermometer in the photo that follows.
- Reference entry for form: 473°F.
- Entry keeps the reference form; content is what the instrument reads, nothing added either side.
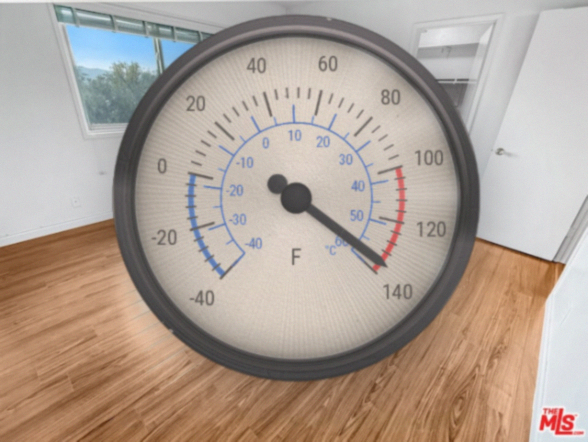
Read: 136°F
